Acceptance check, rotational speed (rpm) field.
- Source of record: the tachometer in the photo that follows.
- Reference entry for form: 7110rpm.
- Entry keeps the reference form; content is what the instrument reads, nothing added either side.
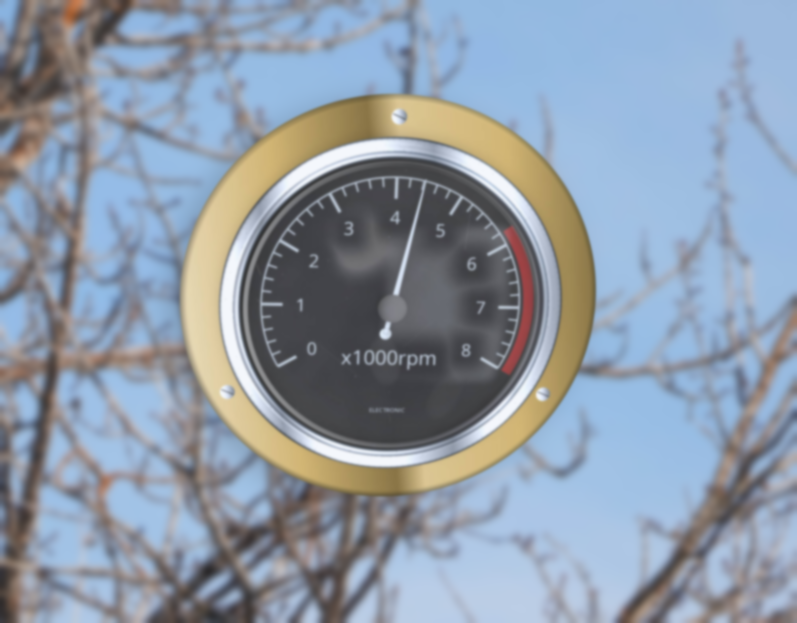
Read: 4400rpm
